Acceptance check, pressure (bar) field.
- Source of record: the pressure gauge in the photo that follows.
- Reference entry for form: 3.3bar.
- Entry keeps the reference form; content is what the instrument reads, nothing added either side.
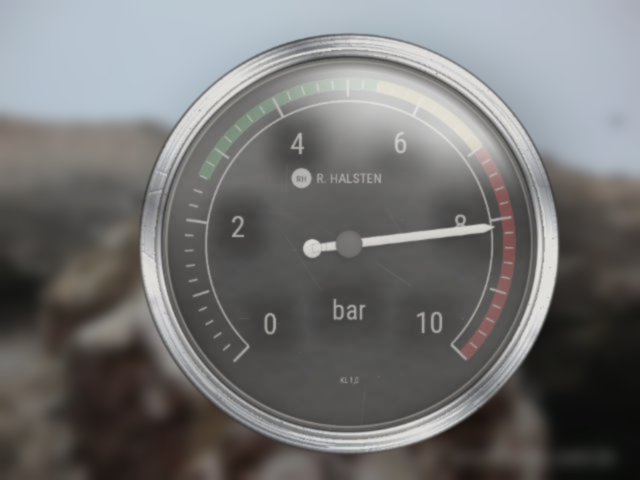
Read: 8.1bar
